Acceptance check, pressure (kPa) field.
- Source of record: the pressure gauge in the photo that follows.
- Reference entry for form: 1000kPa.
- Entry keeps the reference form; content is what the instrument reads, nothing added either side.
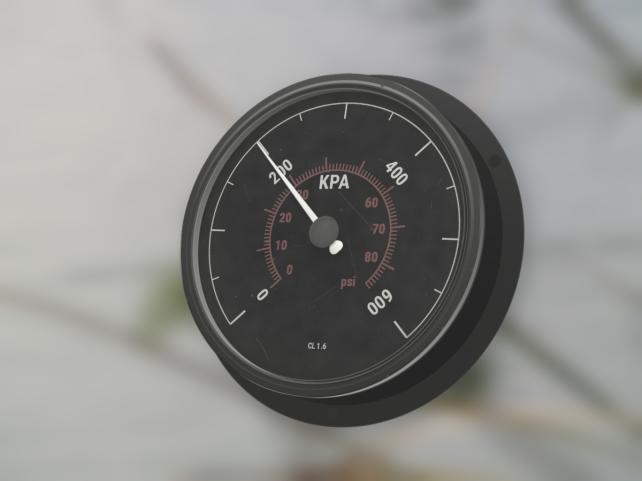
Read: 200kPa
